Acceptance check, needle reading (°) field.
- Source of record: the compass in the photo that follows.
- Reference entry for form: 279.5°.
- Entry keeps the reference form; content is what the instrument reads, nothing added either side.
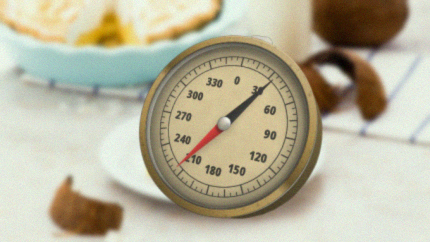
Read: 215°
